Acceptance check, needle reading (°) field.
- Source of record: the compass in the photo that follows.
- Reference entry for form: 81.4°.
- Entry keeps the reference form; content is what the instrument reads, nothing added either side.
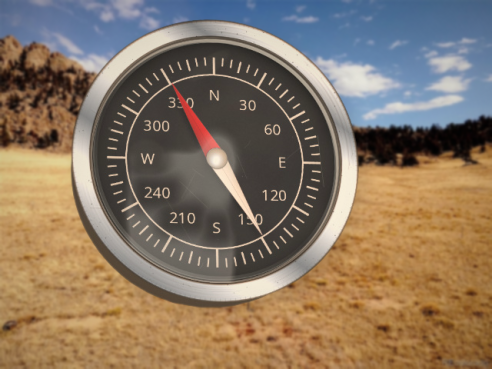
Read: 330°
